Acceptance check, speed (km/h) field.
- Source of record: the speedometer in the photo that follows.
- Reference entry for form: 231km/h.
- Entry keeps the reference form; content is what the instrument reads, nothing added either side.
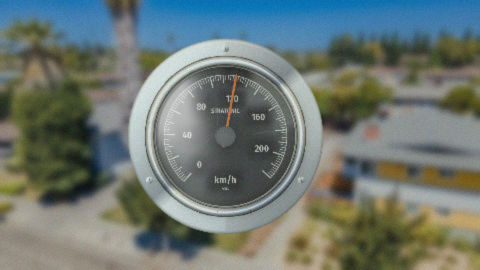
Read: 120km/h
